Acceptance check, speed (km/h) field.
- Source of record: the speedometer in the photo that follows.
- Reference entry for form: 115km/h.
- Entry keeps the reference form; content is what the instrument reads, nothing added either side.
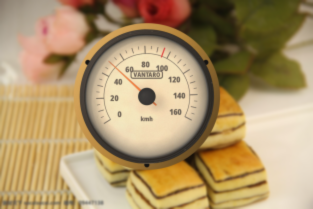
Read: 50km/h
